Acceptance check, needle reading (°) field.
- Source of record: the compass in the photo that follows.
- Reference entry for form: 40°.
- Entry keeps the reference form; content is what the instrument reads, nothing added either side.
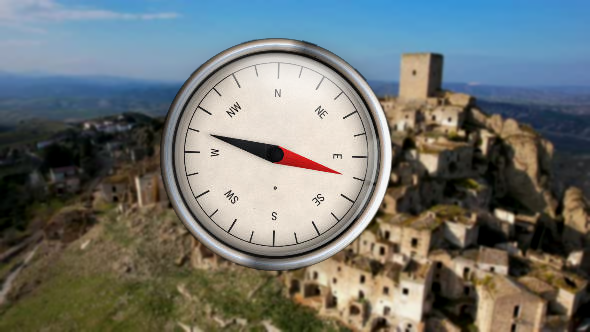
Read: 105°
